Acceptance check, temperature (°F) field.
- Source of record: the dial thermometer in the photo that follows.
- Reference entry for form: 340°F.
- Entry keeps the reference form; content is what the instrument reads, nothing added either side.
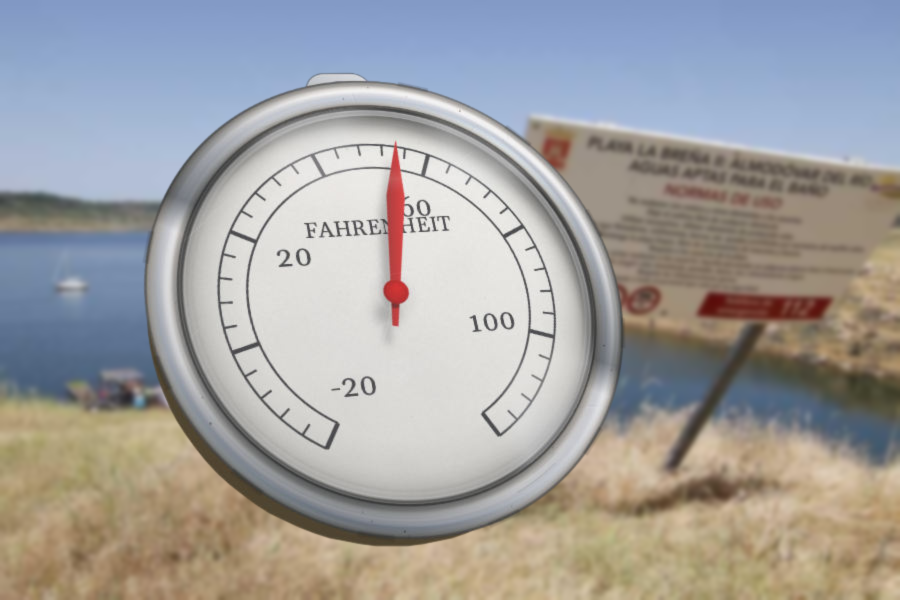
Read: 54°F
